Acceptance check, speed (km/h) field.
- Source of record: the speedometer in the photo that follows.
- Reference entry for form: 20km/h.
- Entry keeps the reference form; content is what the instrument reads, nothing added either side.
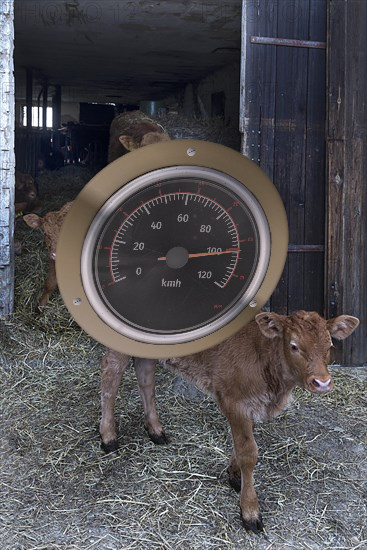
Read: 100km/h
